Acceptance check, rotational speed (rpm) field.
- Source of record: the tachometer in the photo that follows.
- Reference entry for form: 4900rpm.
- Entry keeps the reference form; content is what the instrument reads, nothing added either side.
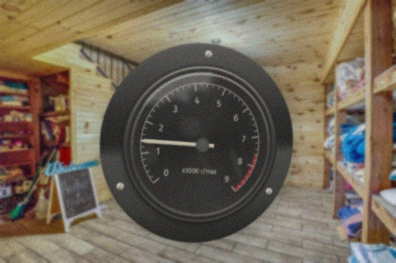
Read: 1400rpm
